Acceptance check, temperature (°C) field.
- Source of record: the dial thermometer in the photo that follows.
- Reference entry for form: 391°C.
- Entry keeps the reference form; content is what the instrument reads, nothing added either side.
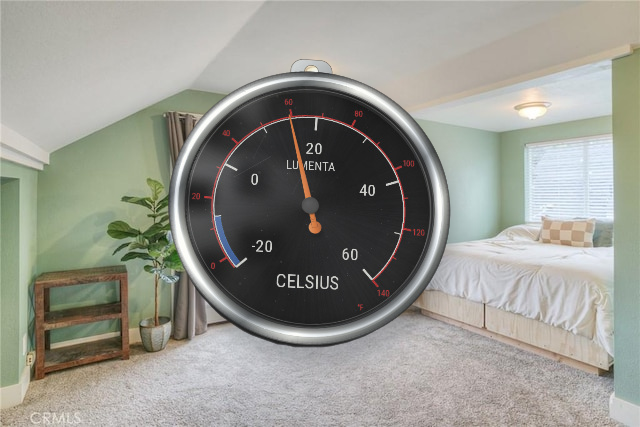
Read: 15°C
